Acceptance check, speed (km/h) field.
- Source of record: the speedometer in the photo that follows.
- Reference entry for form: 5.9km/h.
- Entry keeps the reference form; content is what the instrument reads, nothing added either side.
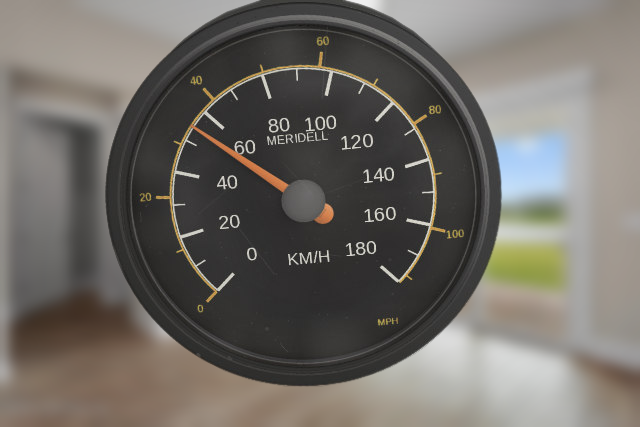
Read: 55km/h
